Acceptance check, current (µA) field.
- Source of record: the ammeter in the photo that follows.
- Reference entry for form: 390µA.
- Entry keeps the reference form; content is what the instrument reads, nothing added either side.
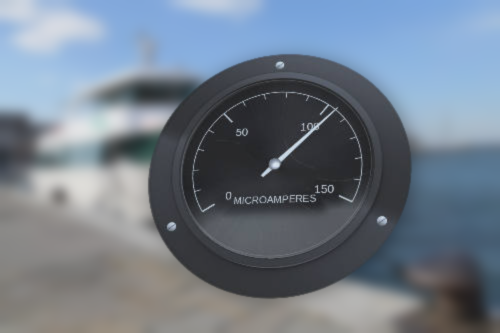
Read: 105µA
